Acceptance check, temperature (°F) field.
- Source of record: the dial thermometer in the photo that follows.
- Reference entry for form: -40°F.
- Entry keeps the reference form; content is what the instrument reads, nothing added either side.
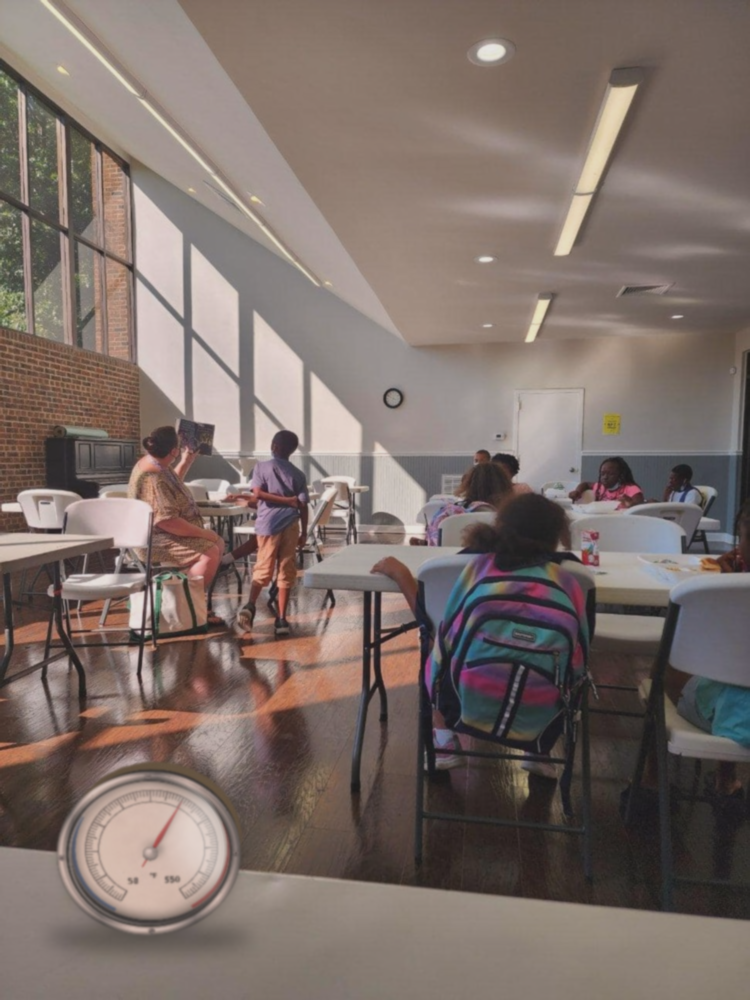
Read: 350°F
